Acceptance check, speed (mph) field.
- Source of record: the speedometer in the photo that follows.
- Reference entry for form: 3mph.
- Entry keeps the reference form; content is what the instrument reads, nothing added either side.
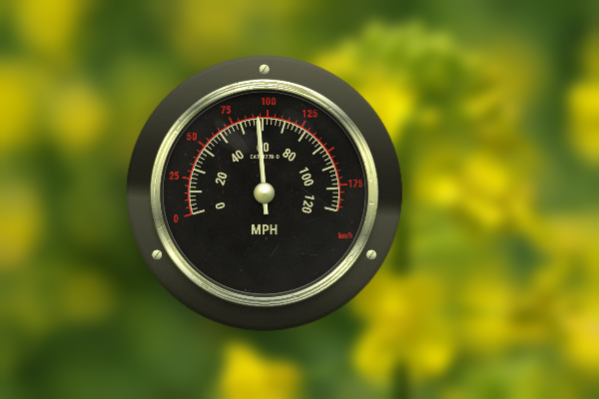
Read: 58mph
